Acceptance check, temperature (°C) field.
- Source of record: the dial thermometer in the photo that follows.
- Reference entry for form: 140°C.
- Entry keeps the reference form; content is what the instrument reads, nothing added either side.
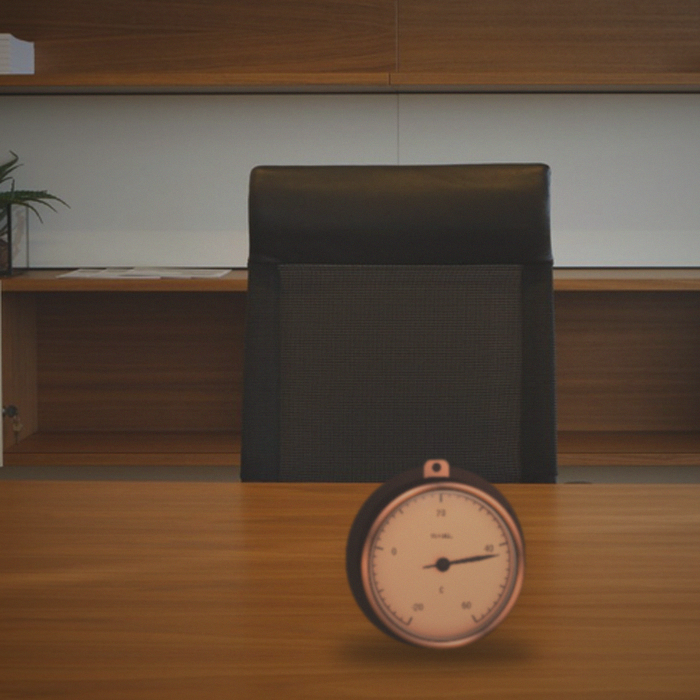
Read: 42°C
